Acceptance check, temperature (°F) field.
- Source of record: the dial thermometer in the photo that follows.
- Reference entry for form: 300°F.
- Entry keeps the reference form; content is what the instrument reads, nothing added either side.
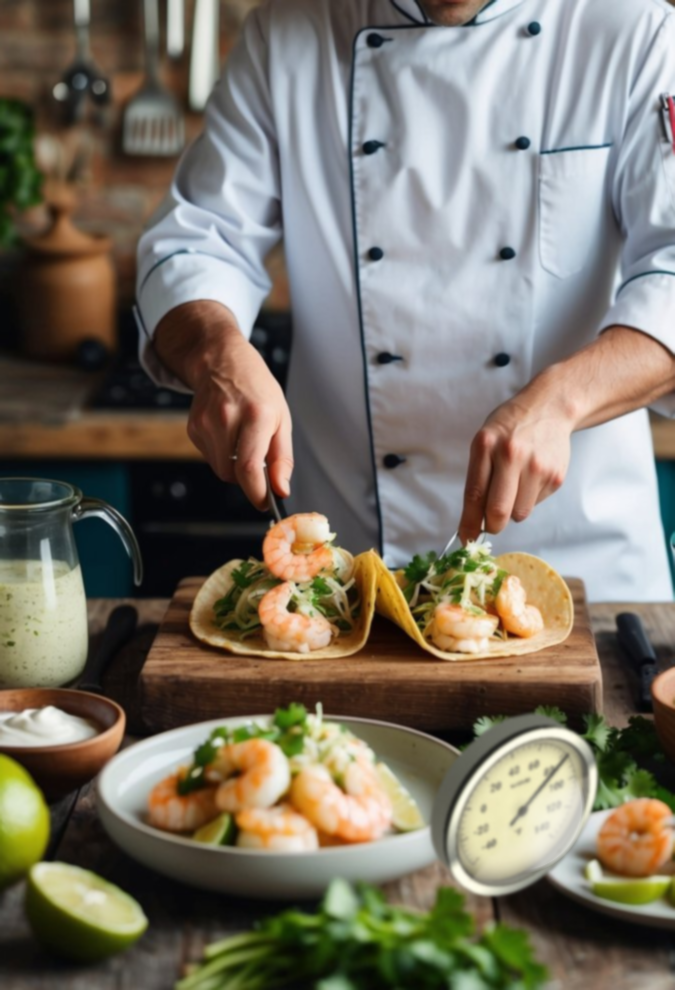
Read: 80°F
